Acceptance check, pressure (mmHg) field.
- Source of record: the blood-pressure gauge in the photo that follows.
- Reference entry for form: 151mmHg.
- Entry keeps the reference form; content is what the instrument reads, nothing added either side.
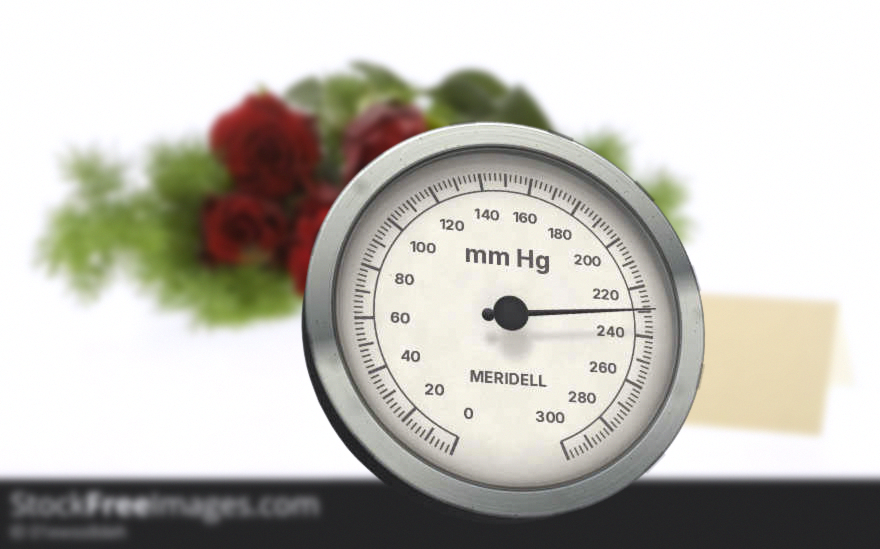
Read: 230mmHg
